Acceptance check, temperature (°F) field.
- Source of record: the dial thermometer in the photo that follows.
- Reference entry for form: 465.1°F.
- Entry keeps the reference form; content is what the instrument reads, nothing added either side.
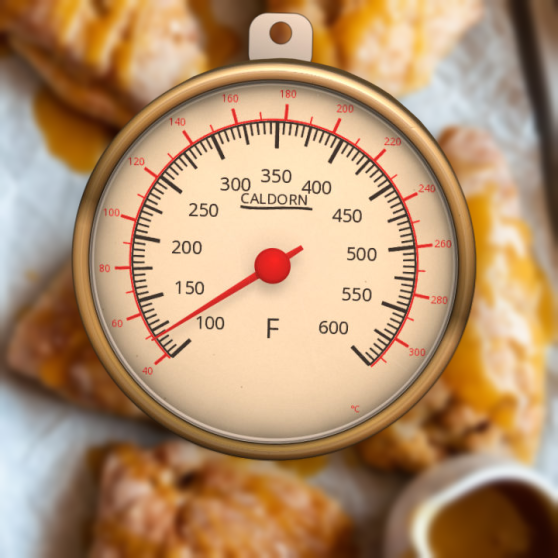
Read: 120°F
